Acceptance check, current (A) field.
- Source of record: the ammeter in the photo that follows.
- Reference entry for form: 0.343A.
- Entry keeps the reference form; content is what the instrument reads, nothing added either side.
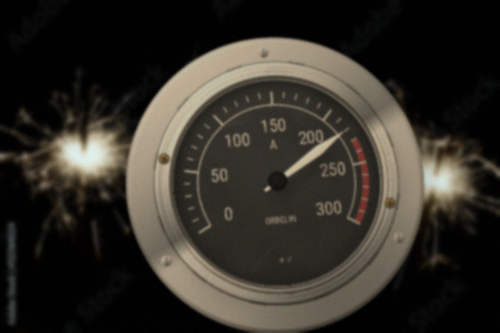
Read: 220A
